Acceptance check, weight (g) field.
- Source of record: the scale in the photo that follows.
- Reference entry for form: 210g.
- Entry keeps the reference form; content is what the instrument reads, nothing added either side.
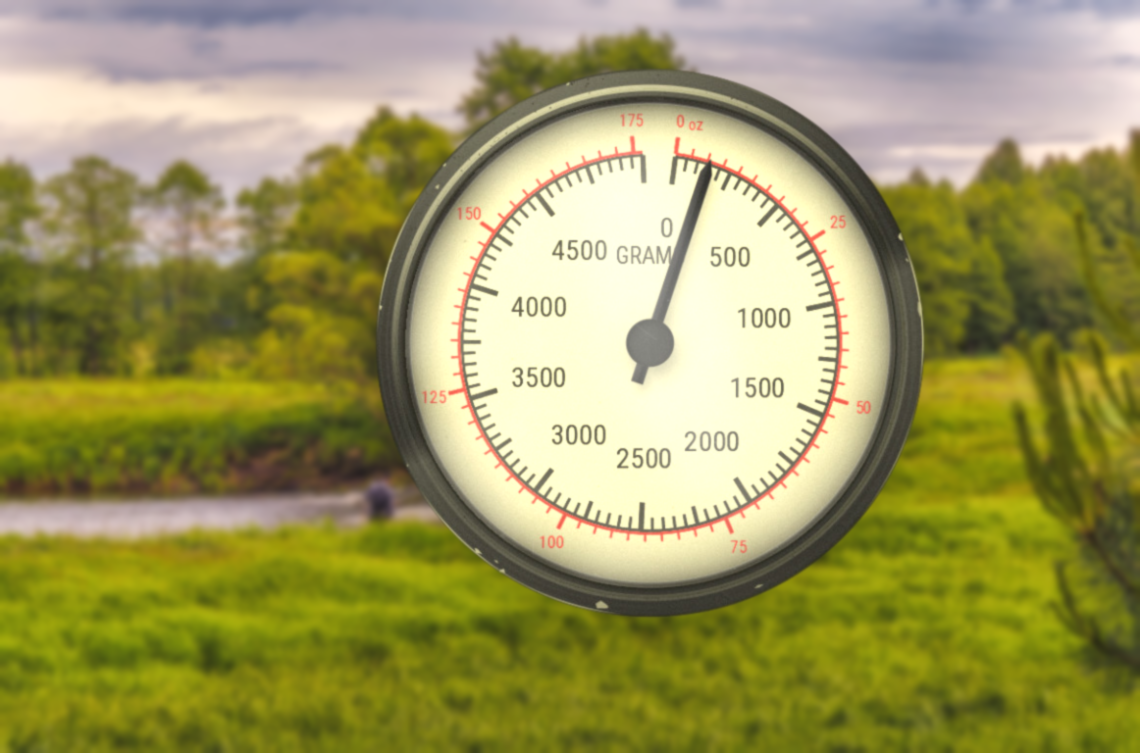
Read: 150g
